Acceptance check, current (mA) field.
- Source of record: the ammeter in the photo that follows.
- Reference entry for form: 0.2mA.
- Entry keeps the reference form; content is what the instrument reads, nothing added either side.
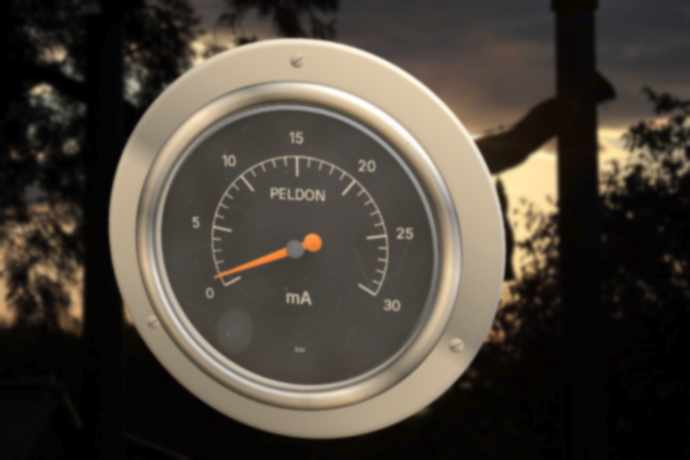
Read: 1mA
